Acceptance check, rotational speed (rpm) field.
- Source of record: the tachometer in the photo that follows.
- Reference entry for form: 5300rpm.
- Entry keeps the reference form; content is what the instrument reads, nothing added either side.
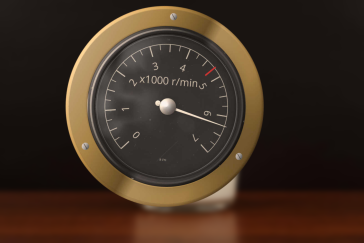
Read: 6250rpm
